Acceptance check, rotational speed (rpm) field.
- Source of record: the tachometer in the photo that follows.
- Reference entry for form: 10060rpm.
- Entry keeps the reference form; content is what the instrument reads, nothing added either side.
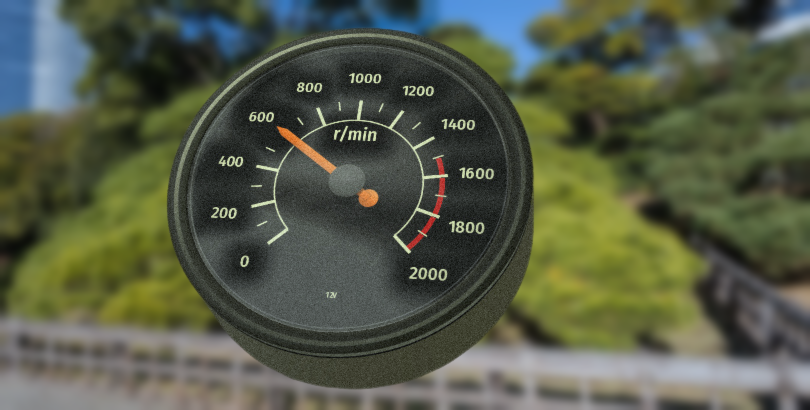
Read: 600rpm
